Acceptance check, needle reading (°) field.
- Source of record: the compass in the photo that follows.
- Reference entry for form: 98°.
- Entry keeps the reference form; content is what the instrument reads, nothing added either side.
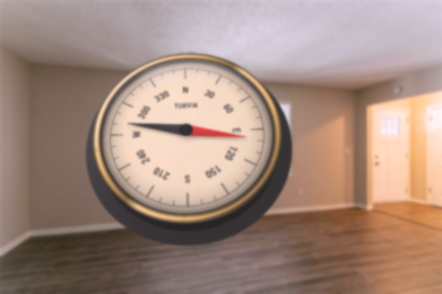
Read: 100°
